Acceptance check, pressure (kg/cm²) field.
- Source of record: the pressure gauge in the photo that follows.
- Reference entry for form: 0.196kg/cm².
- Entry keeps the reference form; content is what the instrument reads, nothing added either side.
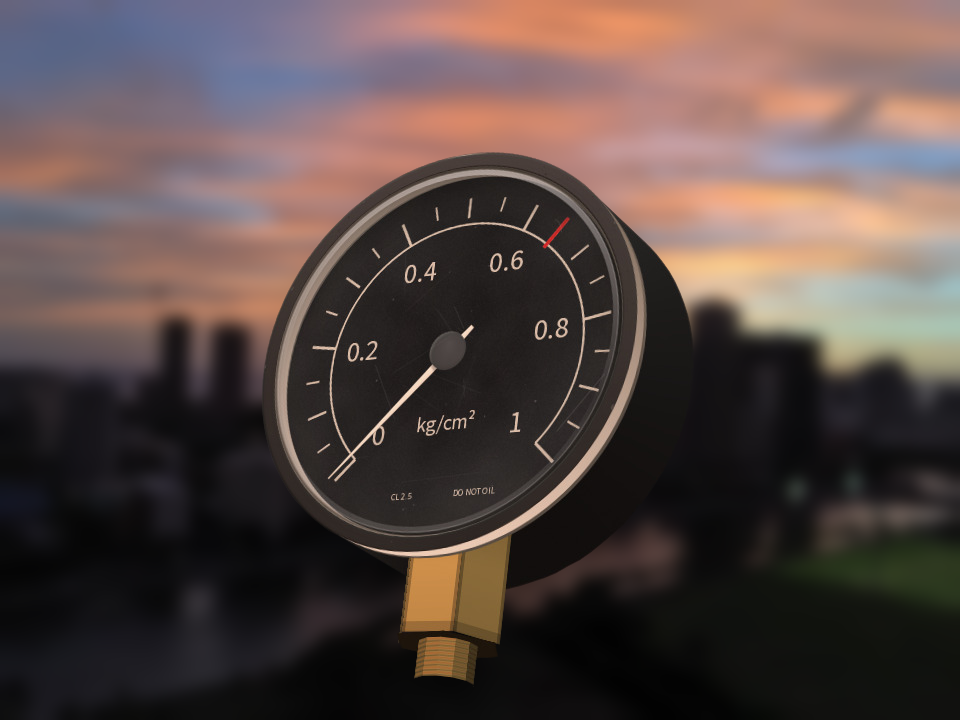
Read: 0kg/cm²
